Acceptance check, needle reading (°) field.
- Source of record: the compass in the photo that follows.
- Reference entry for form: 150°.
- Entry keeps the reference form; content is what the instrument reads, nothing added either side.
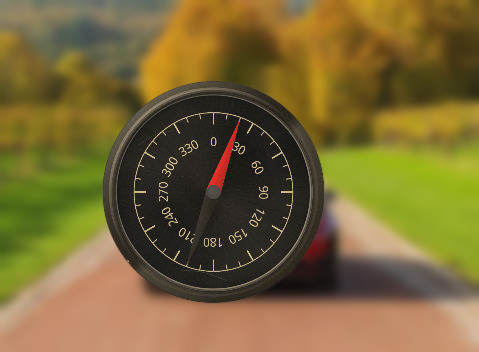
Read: 20°
